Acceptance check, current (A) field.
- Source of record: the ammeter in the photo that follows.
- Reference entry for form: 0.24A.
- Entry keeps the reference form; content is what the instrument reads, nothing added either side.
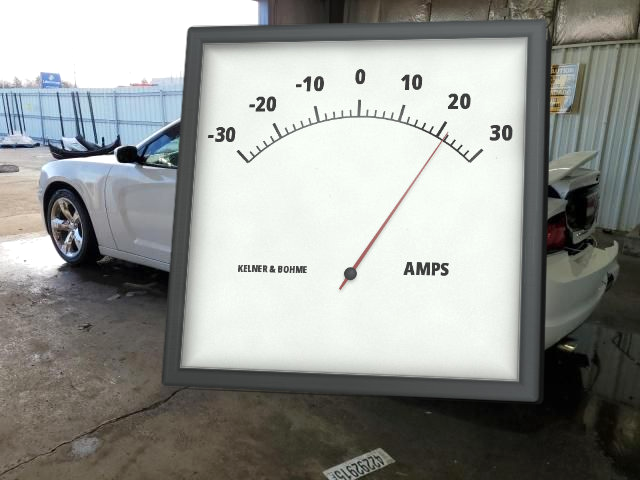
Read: 22A
